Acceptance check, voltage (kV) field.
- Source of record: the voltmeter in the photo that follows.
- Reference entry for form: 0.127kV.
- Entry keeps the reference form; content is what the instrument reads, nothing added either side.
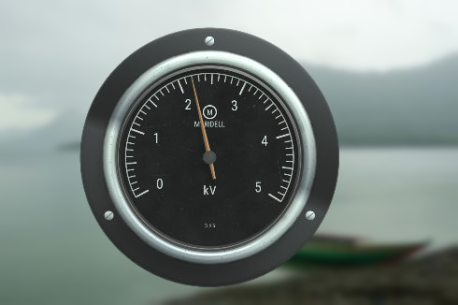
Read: 2.2kV
